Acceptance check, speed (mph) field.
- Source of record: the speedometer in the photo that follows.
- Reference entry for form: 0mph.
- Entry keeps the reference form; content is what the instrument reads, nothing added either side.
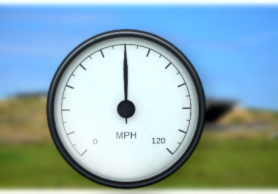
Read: 60mph
